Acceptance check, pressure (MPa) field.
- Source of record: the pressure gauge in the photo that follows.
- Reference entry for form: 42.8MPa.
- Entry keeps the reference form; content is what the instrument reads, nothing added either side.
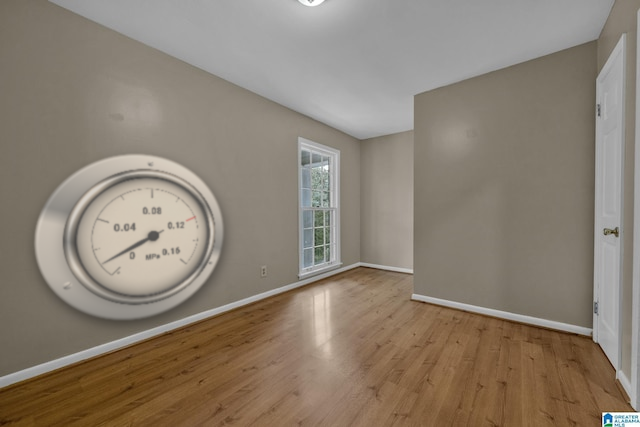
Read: 0.01MPa
